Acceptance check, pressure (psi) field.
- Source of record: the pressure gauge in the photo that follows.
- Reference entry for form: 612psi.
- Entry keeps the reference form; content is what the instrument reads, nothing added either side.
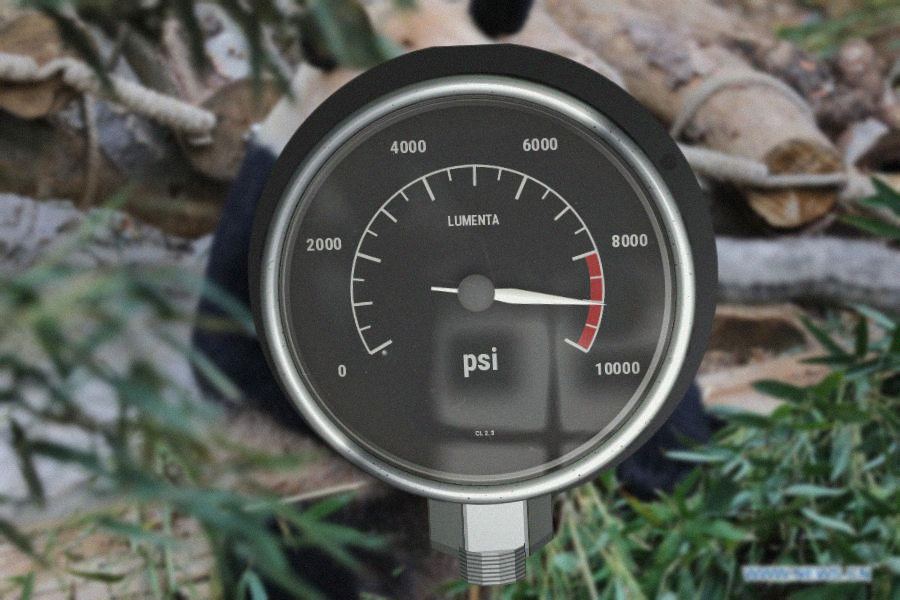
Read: 9000psi
